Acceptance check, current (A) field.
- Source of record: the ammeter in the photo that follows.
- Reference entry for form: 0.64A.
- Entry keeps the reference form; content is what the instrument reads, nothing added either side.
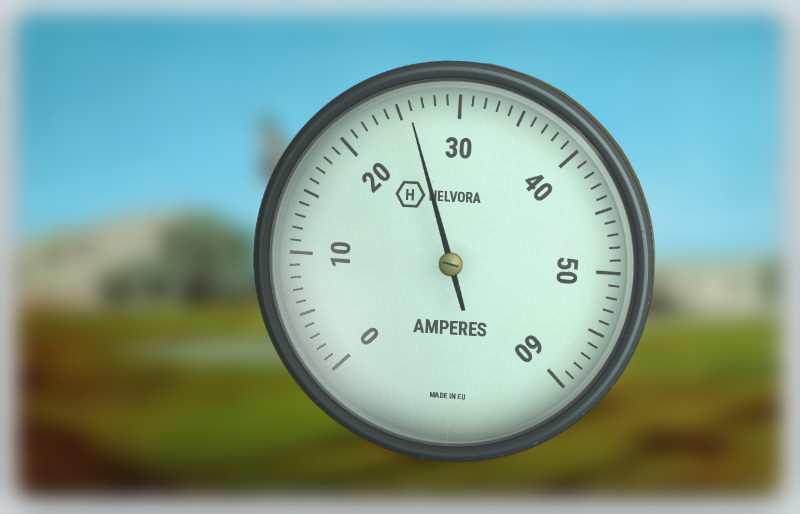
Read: 26A
